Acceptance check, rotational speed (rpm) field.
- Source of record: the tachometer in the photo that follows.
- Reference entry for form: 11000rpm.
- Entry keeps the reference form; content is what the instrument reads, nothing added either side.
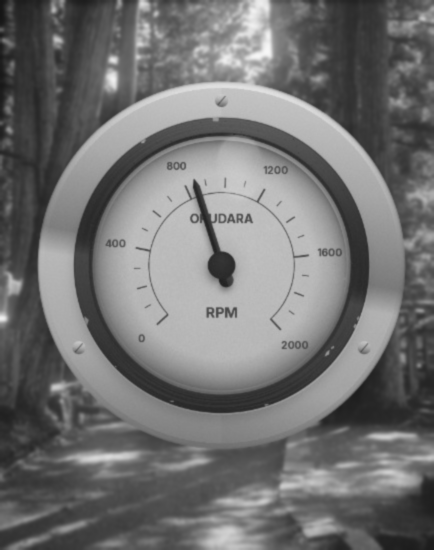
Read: 850rpm
